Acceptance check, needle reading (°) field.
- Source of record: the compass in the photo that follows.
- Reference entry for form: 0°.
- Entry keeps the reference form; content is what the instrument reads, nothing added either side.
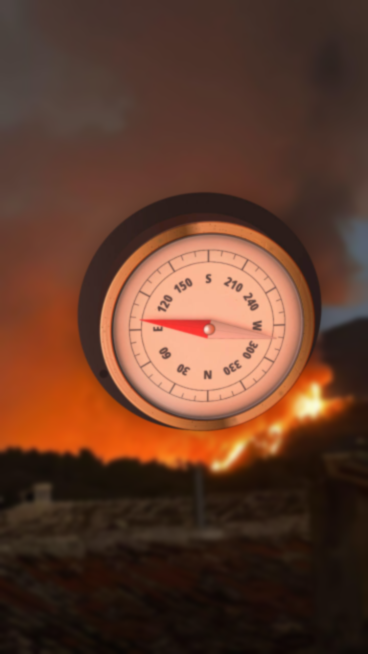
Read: 100°
